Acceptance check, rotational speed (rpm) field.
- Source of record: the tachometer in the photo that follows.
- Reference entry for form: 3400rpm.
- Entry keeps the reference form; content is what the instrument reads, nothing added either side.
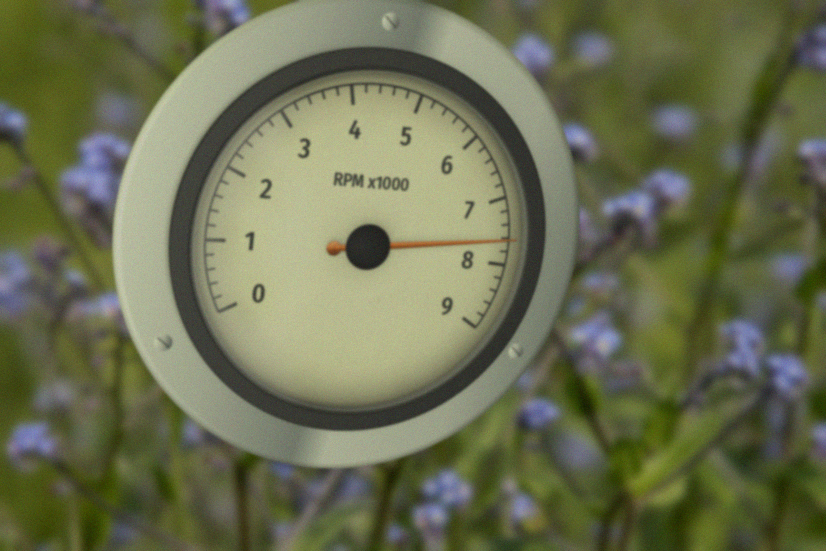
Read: 7600rpm
